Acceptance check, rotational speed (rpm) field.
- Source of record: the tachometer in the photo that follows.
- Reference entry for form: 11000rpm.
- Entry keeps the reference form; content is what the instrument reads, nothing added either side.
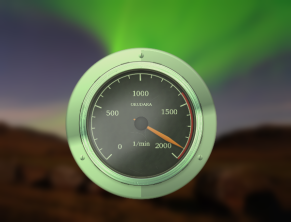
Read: 1900rpm
